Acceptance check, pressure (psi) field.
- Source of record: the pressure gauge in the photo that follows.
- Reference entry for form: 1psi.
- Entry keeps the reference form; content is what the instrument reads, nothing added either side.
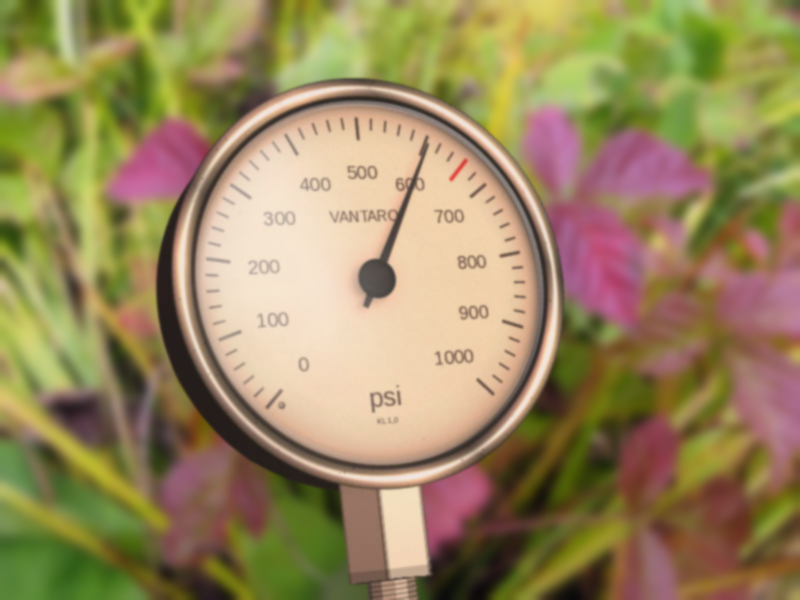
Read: 600psi
